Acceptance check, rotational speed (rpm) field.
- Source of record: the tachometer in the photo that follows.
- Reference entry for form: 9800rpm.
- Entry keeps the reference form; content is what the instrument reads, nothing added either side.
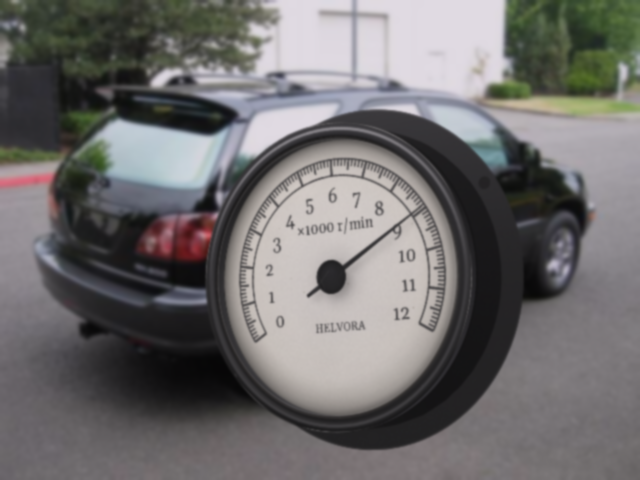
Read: 9000rpm
